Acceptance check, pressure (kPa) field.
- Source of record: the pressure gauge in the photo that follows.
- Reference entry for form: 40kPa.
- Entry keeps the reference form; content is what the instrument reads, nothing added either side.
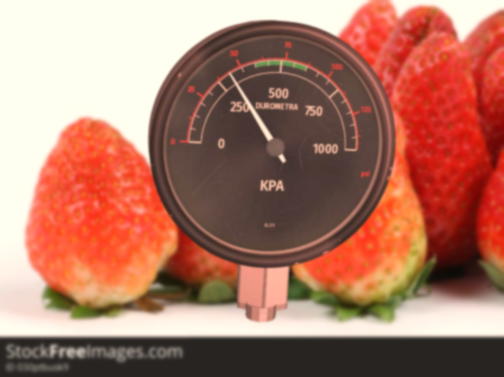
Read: 300kPa
